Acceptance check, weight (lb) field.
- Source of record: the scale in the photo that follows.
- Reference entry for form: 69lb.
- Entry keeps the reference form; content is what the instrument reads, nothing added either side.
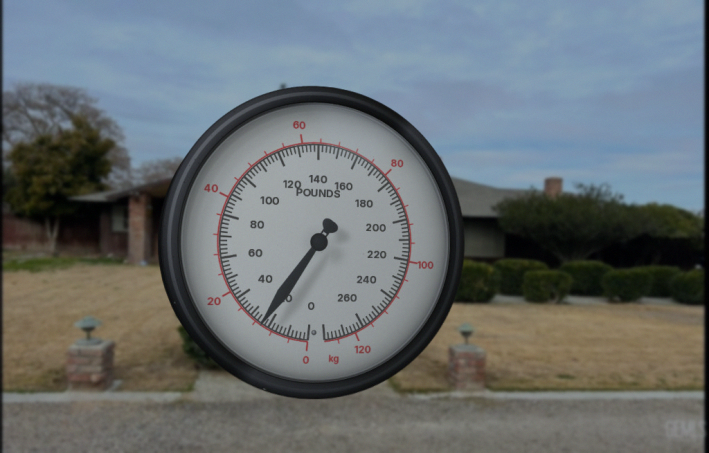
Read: 24lb
